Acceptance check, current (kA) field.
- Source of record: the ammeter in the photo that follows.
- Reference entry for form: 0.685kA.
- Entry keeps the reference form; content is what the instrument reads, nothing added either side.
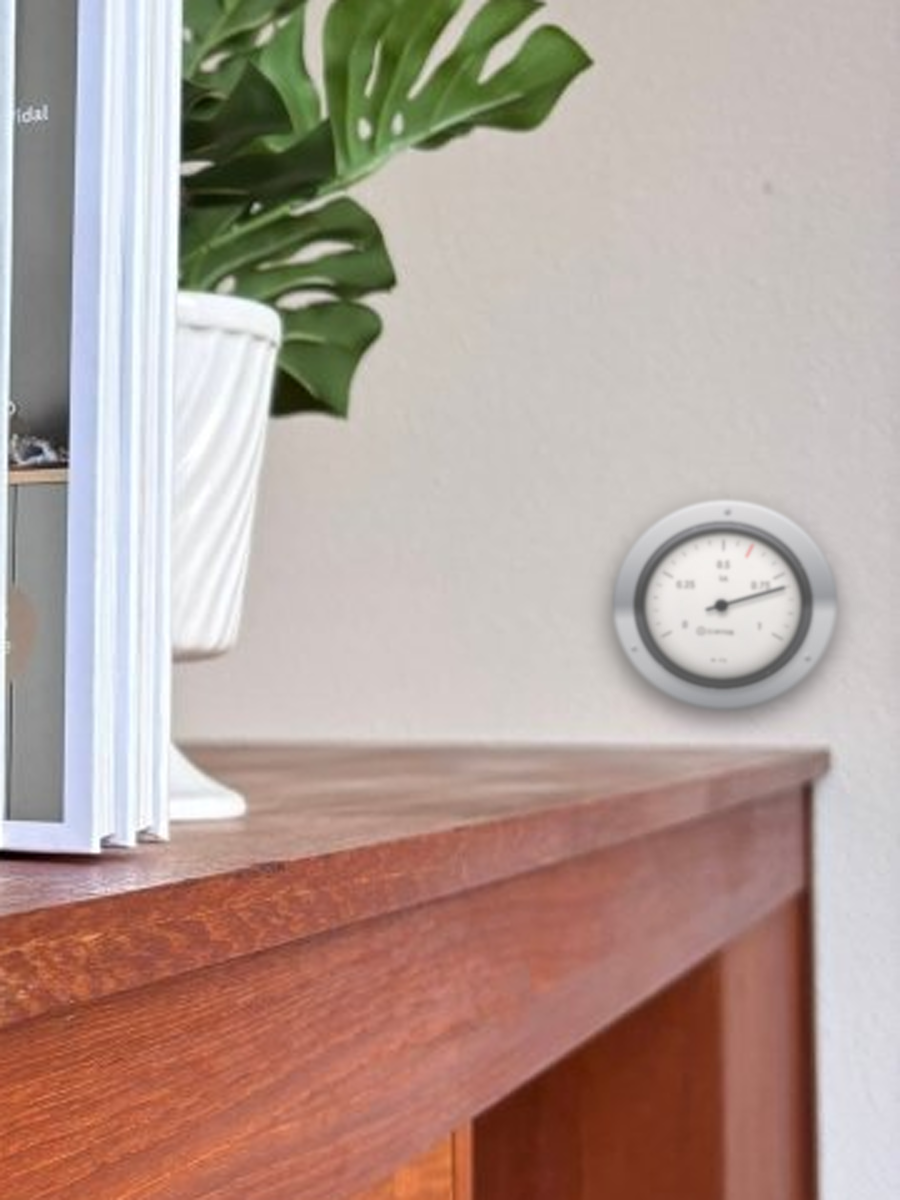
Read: 0.8kA
